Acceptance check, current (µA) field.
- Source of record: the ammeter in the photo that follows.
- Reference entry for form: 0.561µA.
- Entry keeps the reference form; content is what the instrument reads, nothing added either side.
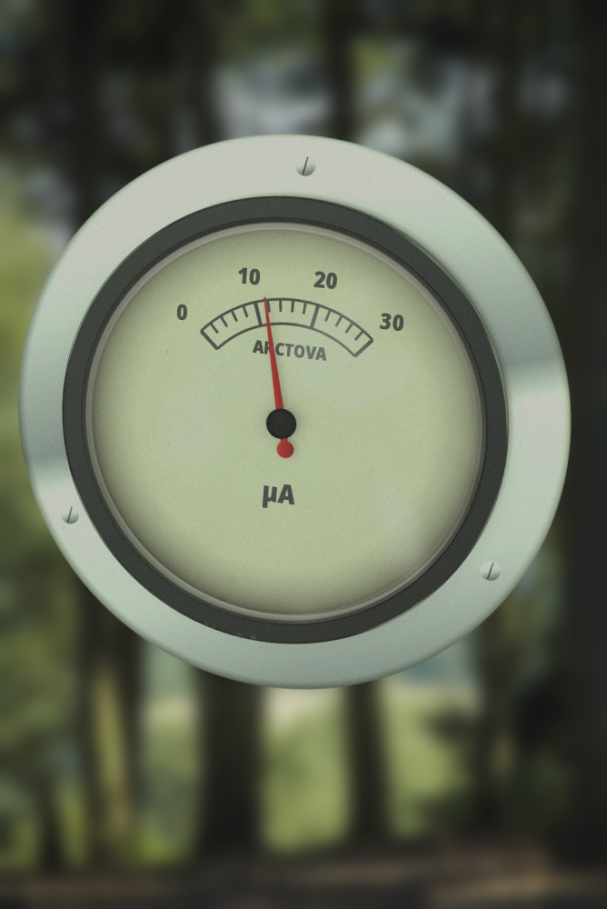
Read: 12µA
